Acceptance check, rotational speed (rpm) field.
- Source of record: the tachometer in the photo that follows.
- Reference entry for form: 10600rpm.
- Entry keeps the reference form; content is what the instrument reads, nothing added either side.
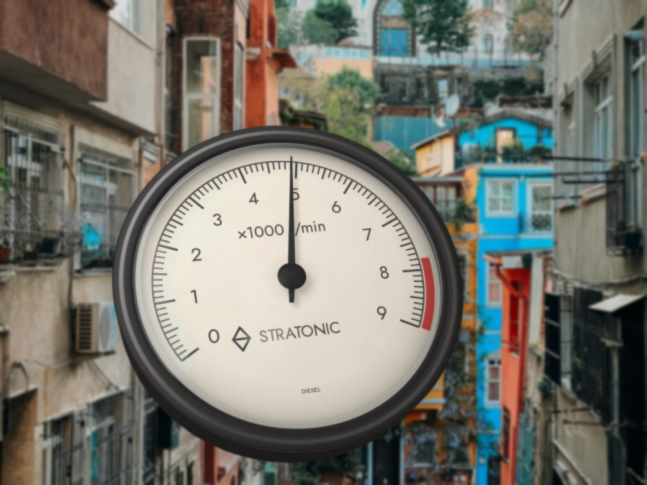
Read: 4900rpm
